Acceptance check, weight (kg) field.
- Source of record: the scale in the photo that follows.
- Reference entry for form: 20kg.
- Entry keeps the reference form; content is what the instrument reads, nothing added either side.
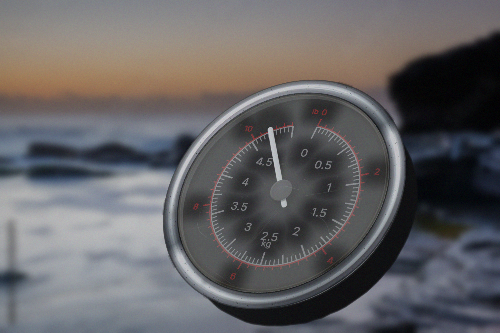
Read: 4.75kg
